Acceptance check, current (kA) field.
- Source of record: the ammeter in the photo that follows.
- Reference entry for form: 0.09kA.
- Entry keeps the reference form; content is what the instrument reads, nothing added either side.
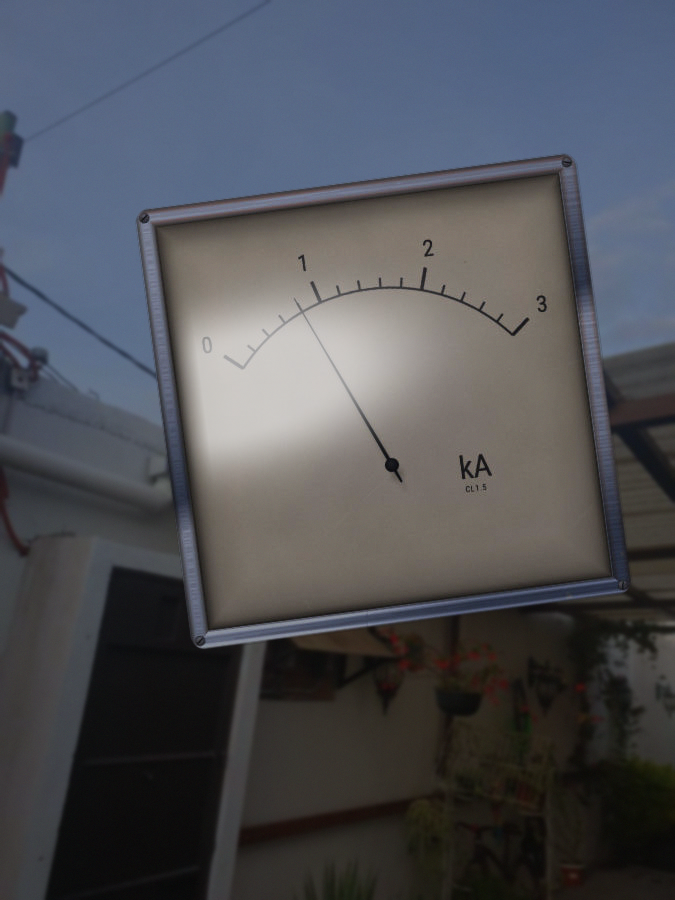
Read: 0.8kA
